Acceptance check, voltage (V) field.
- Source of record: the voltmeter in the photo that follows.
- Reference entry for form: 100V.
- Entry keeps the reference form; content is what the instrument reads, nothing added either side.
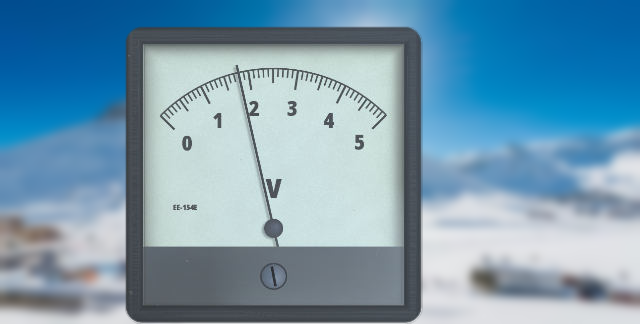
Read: 1.8V
